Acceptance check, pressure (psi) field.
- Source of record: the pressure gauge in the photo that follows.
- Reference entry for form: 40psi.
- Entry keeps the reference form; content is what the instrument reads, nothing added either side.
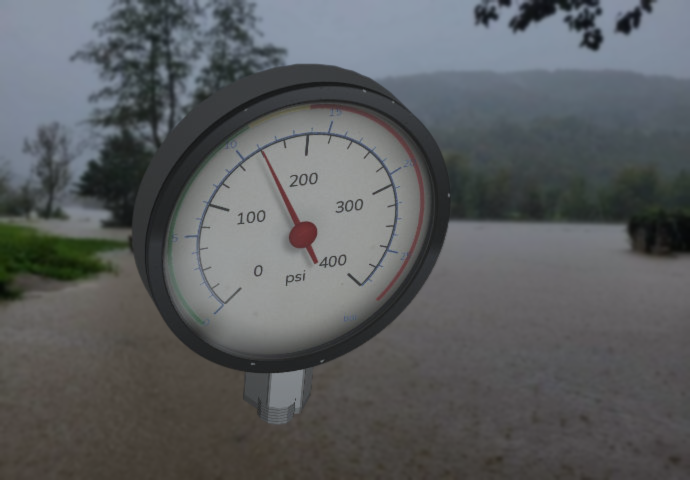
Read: 160psi
